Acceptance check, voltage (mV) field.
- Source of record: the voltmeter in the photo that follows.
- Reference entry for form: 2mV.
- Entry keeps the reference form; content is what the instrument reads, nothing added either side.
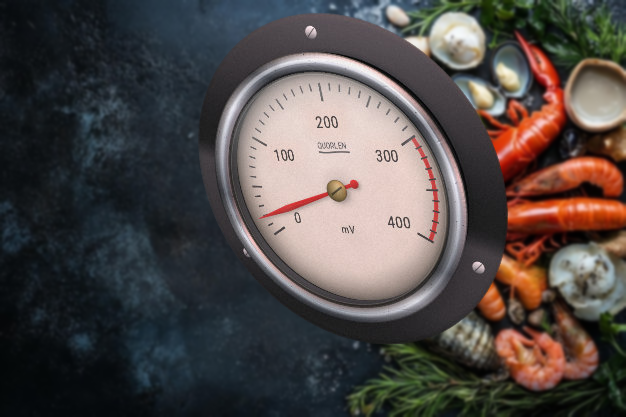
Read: 20mV
